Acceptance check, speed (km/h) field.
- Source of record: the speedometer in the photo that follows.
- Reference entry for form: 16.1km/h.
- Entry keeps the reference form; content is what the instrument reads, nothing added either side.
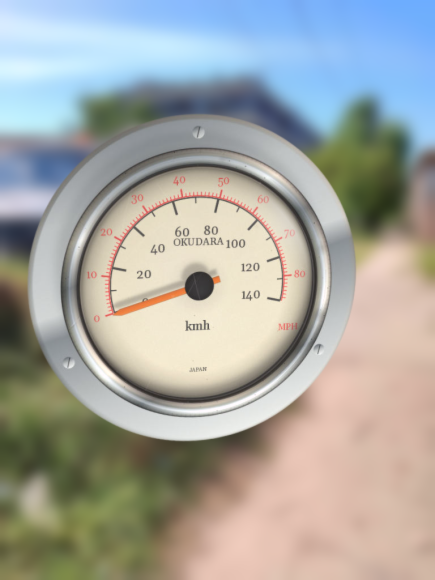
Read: 0km/h
